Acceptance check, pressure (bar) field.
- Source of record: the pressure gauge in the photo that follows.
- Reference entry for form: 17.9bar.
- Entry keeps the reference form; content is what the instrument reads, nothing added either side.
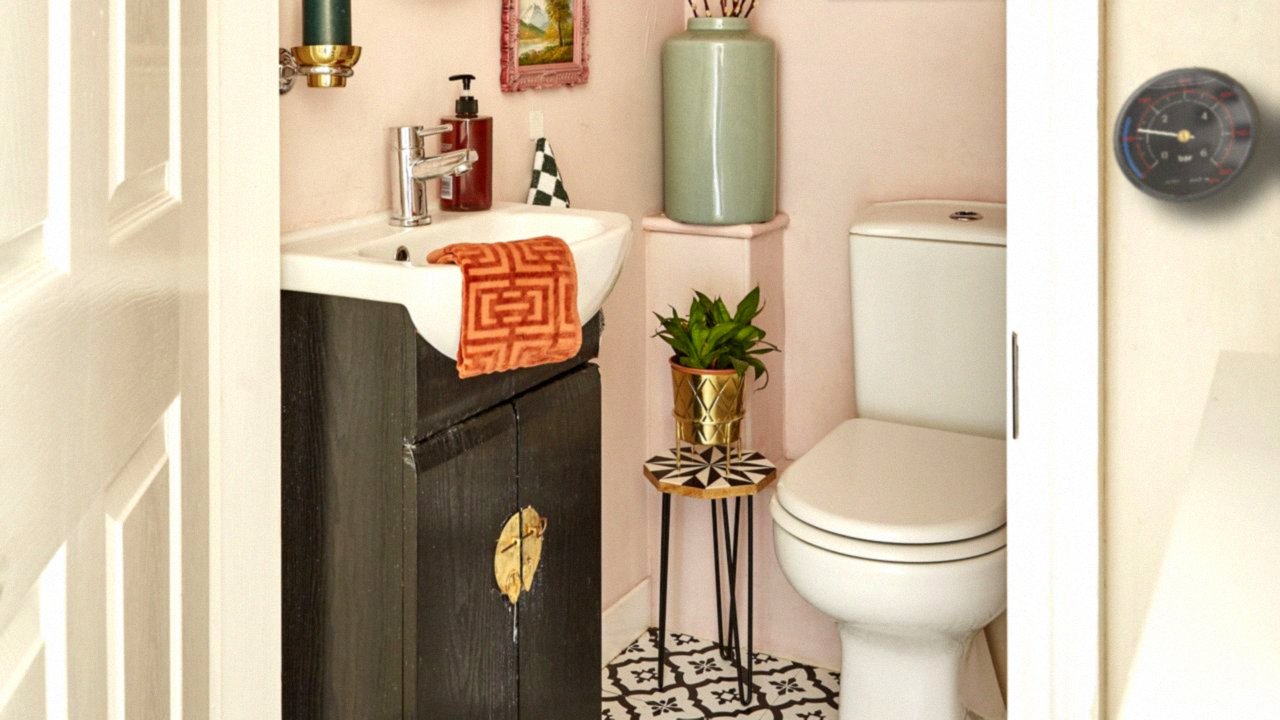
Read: 1.25bar
